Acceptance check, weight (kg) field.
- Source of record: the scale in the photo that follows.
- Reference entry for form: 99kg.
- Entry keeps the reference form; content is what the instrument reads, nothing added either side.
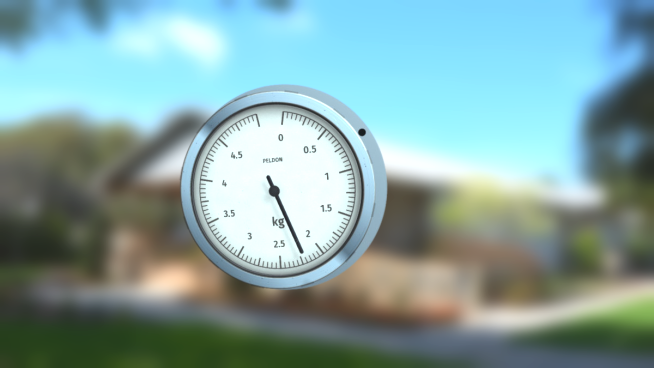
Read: 2.2kg
